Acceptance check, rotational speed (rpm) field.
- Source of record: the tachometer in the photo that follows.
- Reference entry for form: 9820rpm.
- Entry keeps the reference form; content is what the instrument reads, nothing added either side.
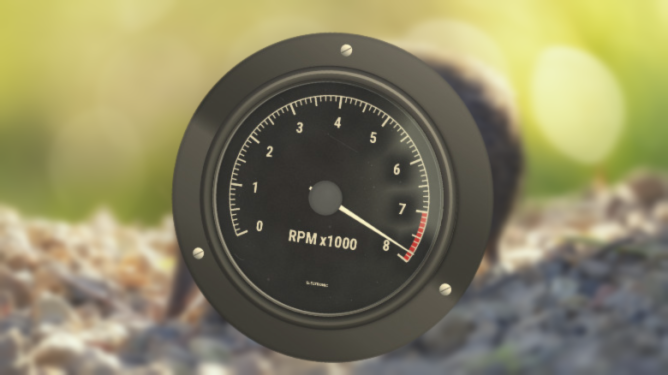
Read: 7800rpm
